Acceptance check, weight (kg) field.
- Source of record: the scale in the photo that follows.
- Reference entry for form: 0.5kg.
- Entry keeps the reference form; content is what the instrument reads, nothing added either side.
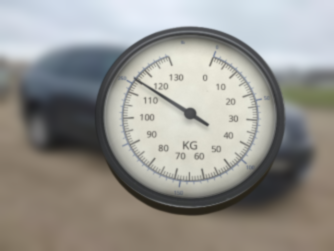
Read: 115kg
